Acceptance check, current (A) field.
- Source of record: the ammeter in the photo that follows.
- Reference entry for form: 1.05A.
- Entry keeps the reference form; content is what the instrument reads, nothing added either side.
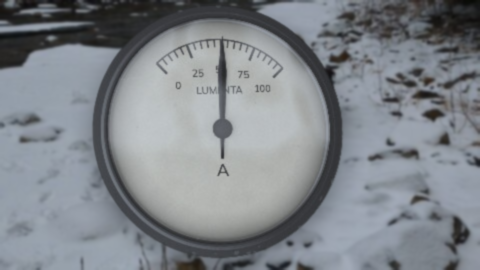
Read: 50A
